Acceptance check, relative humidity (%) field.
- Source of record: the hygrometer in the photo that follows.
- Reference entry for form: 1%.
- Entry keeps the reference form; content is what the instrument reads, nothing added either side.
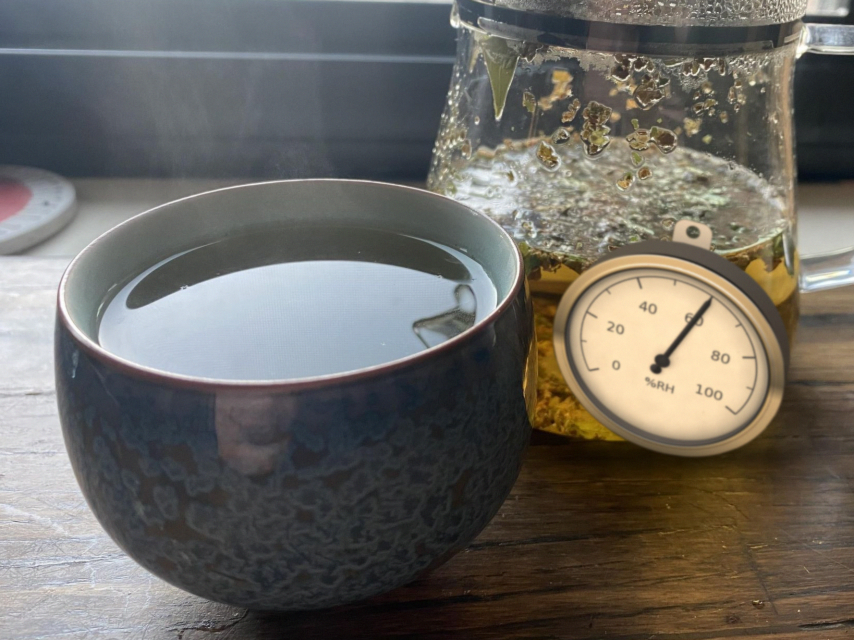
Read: 60%
